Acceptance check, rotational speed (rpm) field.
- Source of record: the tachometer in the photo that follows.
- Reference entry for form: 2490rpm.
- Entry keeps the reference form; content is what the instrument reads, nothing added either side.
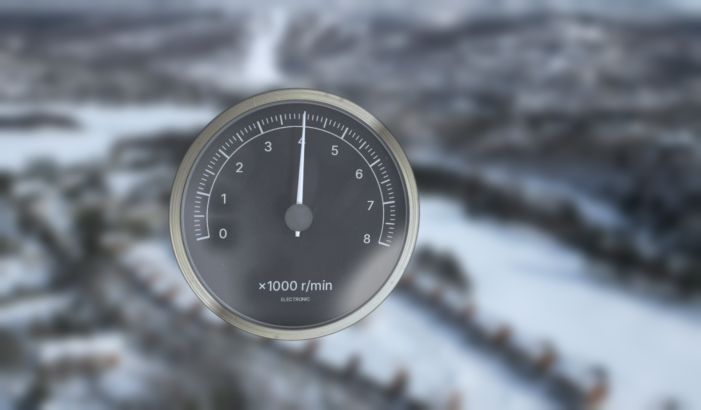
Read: 4000rpm
